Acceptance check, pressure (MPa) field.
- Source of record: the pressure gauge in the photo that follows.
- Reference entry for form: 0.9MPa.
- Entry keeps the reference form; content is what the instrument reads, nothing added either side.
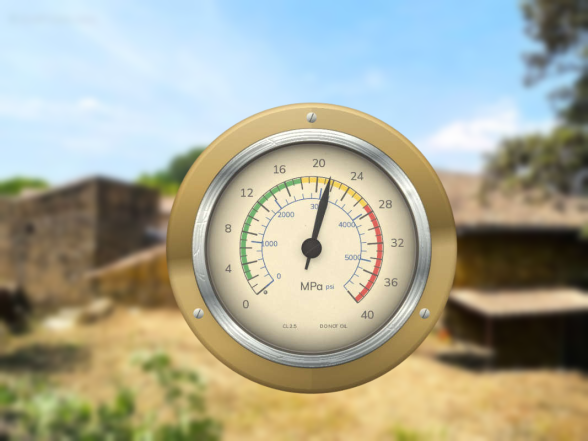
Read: 21.5MPa
